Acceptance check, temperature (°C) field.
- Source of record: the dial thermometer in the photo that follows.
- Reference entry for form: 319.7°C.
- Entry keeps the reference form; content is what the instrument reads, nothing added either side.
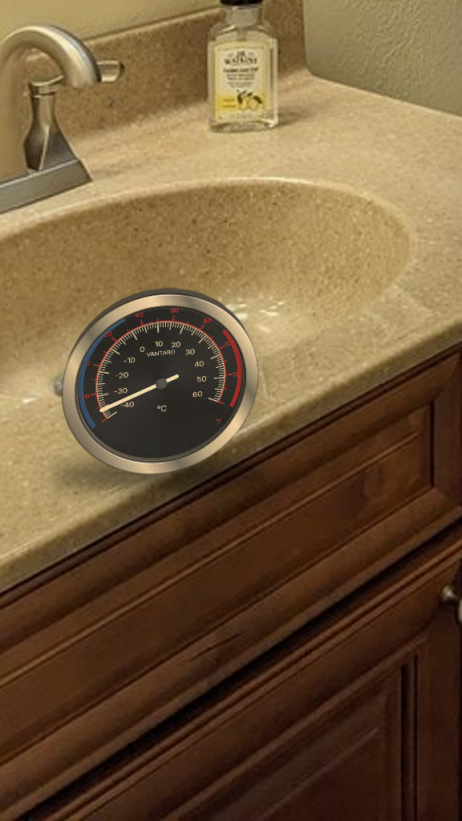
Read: -35°C
